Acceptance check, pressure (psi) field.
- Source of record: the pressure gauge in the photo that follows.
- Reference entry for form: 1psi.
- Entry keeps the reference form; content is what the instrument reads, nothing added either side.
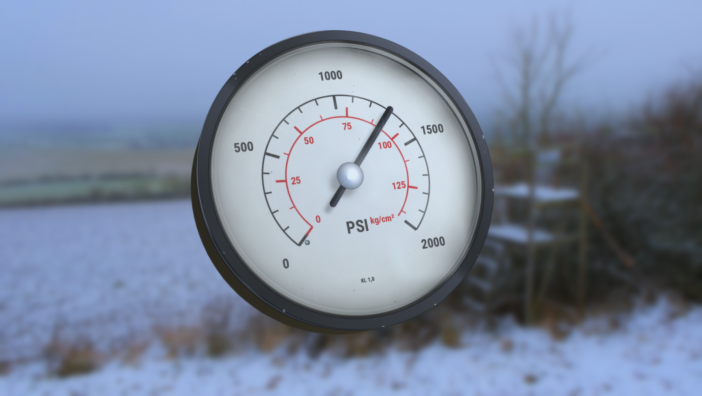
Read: 1300psi
